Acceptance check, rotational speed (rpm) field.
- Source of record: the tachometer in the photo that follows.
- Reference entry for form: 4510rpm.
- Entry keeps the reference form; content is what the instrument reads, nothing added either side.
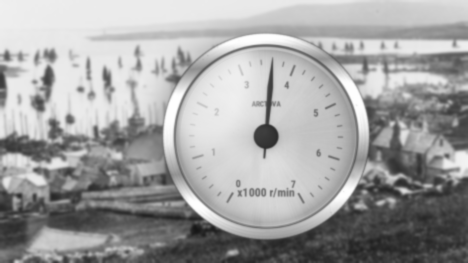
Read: 3600rpm
